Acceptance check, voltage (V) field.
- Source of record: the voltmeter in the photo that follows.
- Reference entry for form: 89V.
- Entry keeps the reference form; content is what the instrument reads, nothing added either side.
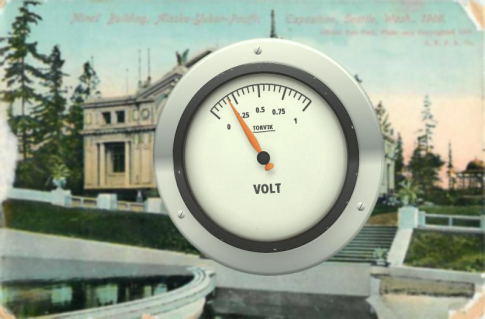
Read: 0.2V
